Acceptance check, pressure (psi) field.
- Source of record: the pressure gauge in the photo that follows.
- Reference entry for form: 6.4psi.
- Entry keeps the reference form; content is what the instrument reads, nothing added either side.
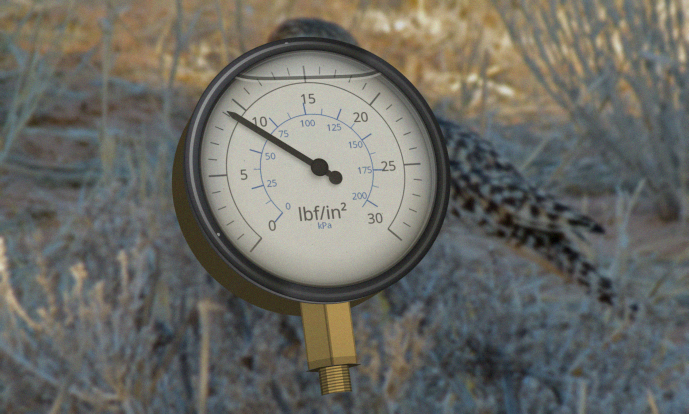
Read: 9psi
